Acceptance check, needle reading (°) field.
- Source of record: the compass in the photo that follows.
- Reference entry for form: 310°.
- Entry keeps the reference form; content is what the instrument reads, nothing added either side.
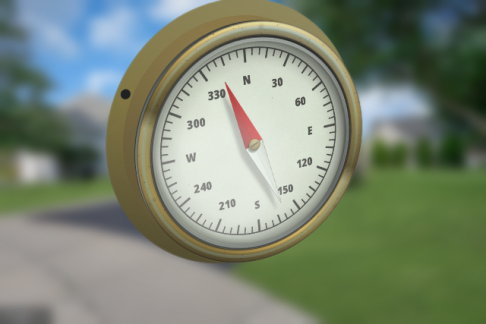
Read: 340°
